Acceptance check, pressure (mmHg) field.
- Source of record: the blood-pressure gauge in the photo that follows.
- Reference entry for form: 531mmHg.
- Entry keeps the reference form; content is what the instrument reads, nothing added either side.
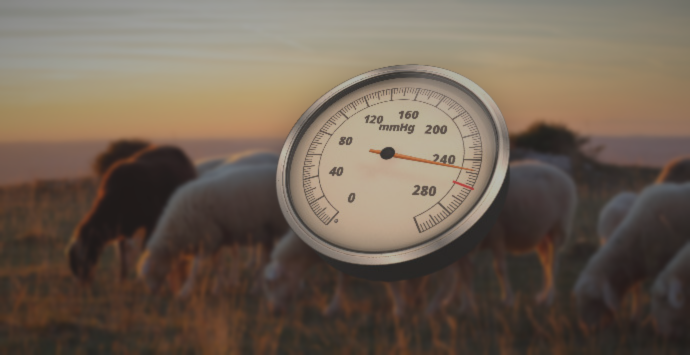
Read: 250mmHg
